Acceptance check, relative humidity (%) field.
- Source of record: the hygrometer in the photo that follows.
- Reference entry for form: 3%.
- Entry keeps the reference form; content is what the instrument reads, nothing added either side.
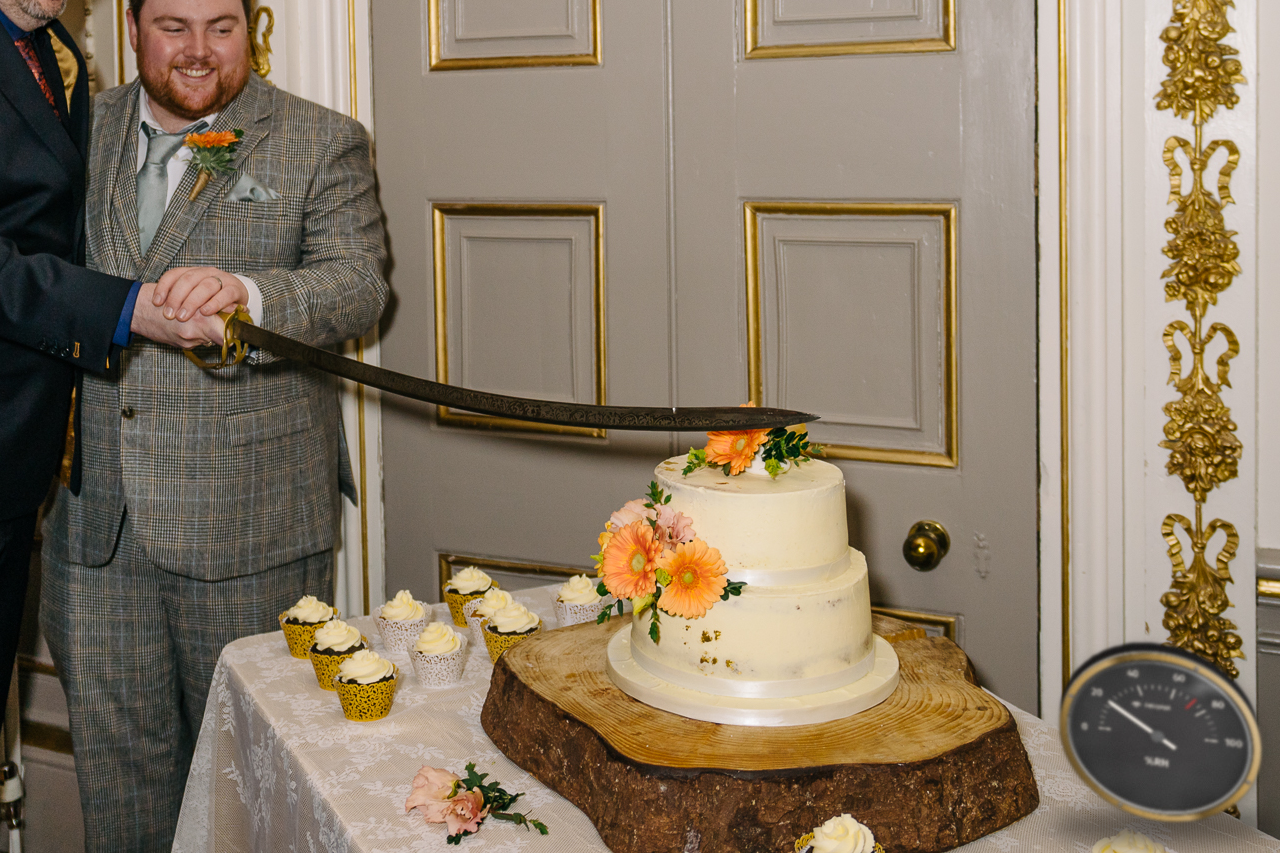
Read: 20%
